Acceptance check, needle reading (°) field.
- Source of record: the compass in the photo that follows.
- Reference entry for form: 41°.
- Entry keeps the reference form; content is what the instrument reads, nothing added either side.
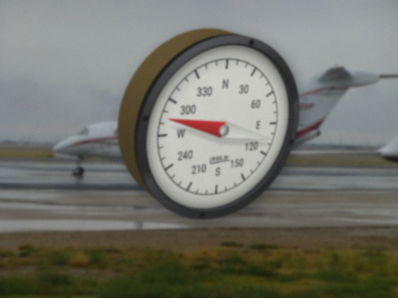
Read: 285°
